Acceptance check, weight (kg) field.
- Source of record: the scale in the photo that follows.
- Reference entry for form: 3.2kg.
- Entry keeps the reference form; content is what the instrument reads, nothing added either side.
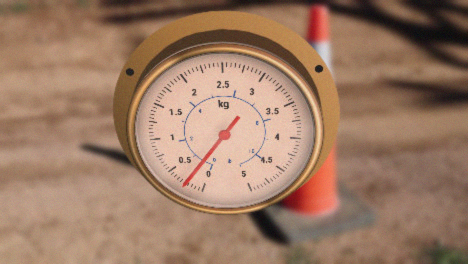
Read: 0.25kg
